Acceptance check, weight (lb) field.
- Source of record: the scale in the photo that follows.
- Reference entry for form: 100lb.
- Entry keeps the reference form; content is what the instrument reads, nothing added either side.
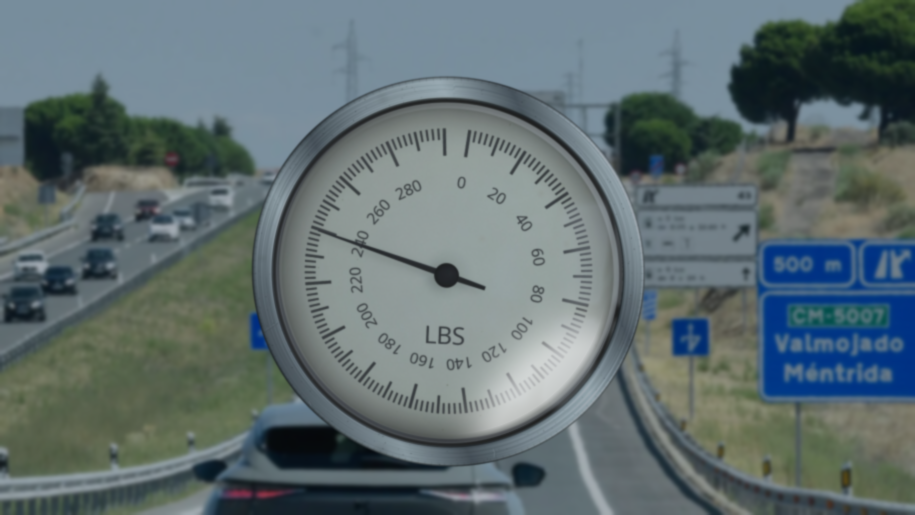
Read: 240lb
